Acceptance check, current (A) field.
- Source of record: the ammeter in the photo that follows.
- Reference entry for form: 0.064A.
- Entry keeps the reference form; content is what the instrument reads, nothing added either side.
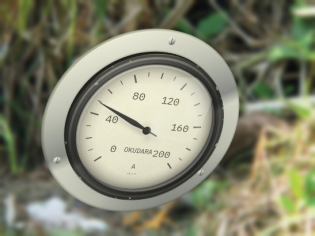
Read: 50A
